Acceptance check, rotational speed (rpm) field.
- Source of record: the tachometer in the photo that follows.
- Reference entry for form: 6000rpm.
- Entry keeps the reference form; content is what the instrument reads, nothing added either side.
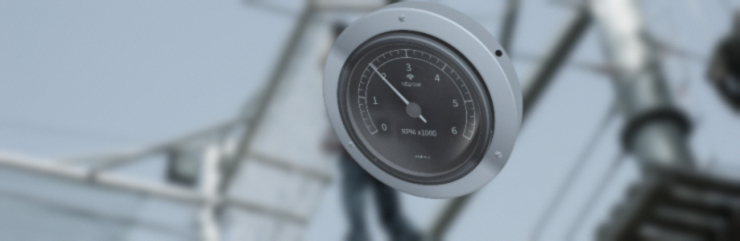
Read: 2000rpm
